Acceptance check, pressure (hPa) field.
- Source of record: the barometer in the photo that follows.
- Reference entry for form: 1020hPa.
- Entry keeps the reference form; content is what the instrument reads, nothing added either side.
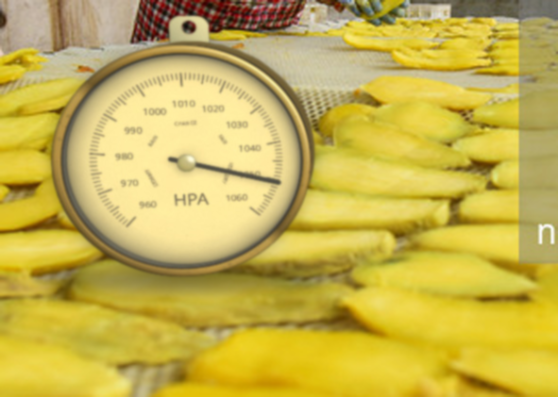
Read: 1050hPa
